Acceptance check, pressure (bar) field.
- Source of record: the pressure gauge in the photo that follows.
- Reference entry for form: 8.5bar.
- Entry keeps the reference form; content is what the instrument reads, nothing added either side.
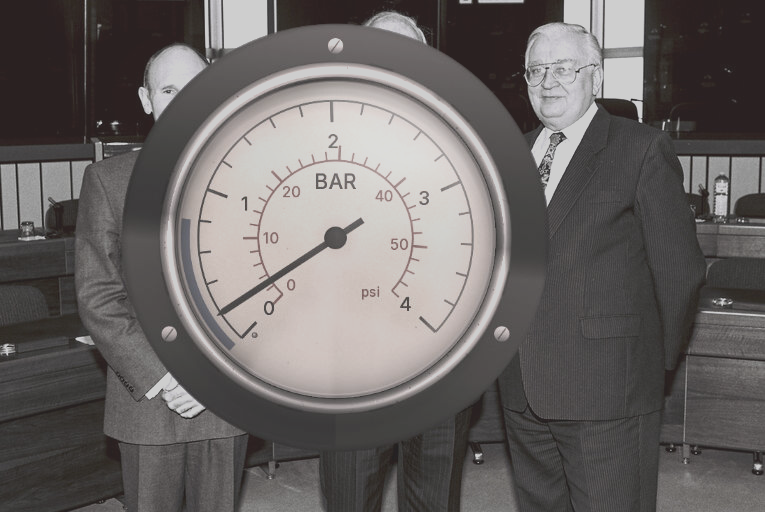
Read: 0.2bar
